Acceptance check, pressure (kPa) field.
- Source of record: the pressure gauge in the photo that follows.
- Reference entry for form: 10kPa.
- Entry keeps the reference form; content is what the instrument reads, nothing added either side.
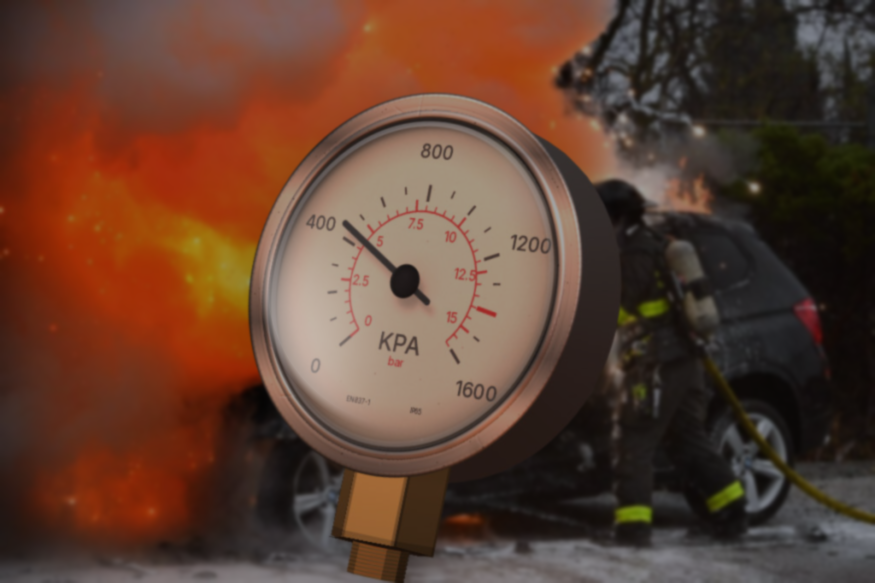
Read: 450kPa
